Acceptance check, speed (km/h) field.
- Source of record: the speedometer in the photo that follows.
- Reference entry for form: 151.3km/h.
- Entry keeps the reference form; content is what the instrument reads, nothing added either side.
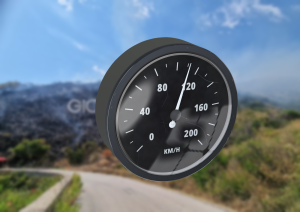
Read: 110km/h
